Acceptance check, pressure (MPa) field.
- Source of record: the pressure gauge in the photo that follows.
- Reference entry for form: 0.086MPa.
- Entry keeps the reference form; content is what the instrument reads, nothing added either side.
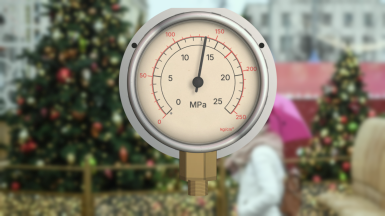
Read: 13.5MPa
